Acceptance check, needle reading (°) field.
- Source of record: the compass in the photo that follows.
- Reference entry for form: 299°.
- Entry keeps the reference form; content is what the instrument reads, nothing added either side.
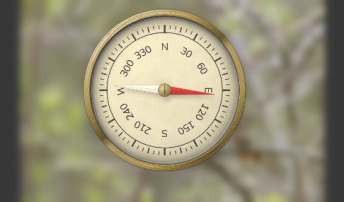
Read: 95°
